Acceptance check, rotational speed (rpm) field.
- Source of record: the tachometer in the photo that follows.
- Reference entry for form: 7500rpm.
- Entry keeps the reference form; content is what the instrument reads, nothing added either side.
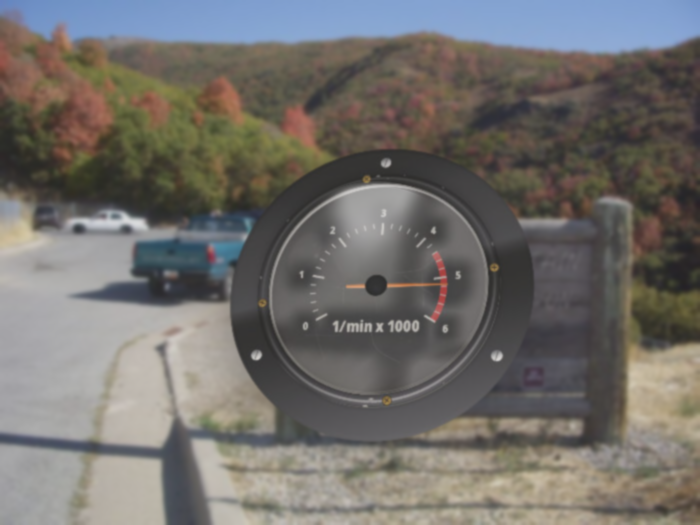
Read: 5200rpm
